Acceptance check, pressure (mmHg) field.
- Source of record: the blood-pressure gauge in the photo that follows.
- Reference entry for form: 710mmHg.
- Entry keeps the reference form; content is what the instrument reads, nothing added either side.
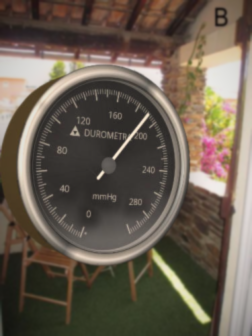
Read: 190mmHg
